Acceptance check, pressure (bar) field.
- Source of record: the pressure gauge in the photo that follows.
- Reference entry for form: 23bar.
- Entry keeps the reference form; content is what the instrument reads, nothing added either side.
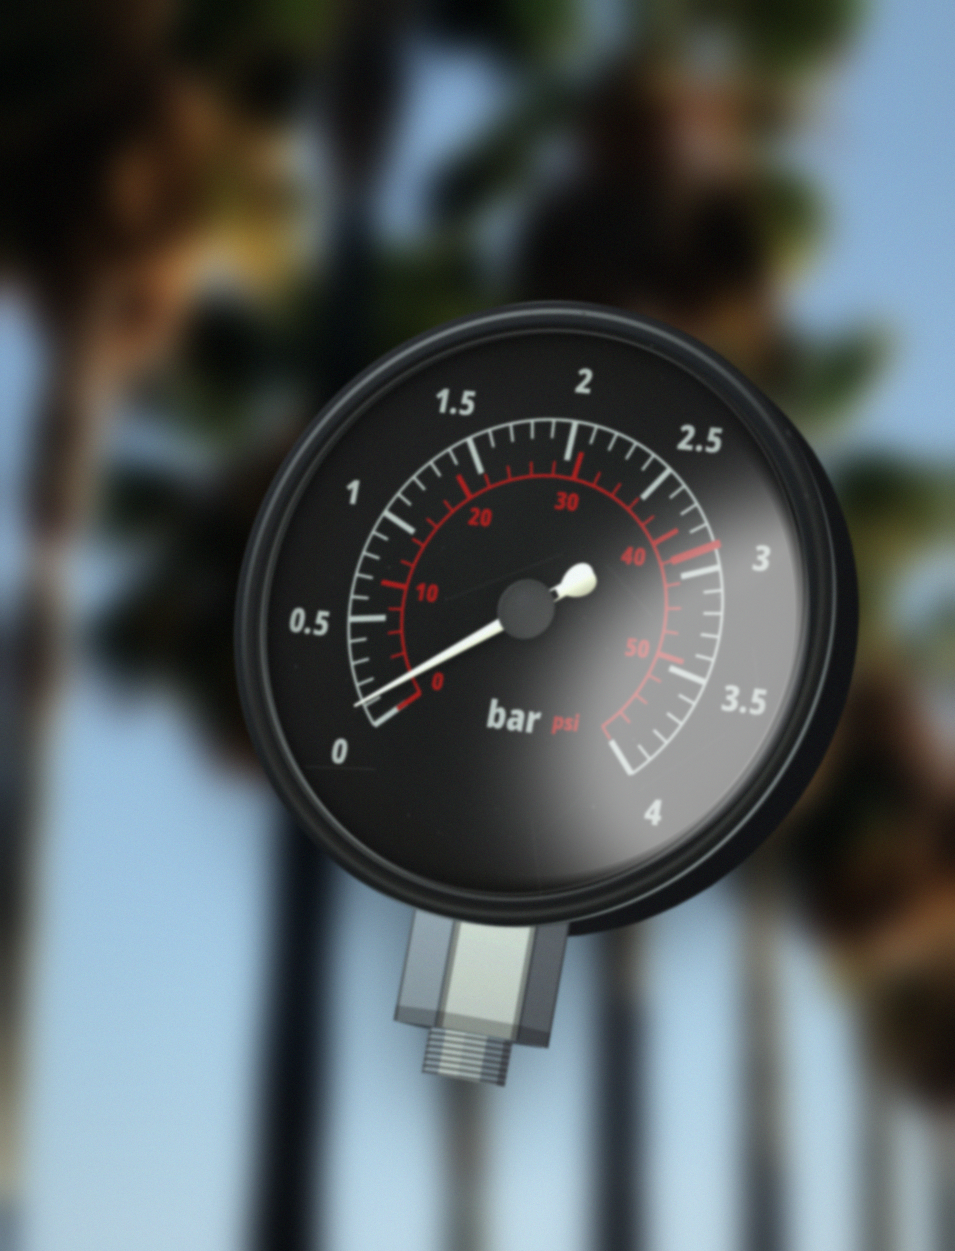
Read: 0.1bar
